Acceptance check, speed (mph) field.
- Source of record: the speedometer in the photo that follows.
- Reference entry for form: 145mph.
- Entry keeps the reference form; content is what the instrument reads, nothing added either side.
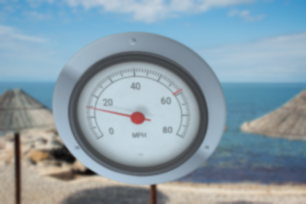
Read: 15mph
